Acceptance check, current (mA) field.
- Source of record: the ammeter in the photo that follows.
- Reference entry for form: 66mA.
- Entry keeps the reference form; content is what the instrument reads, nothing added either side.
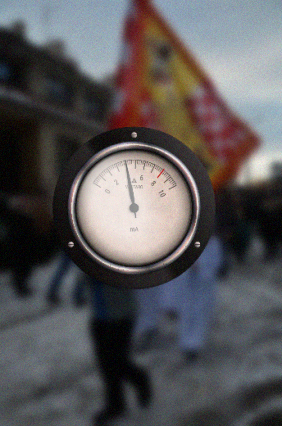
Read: 4mA
